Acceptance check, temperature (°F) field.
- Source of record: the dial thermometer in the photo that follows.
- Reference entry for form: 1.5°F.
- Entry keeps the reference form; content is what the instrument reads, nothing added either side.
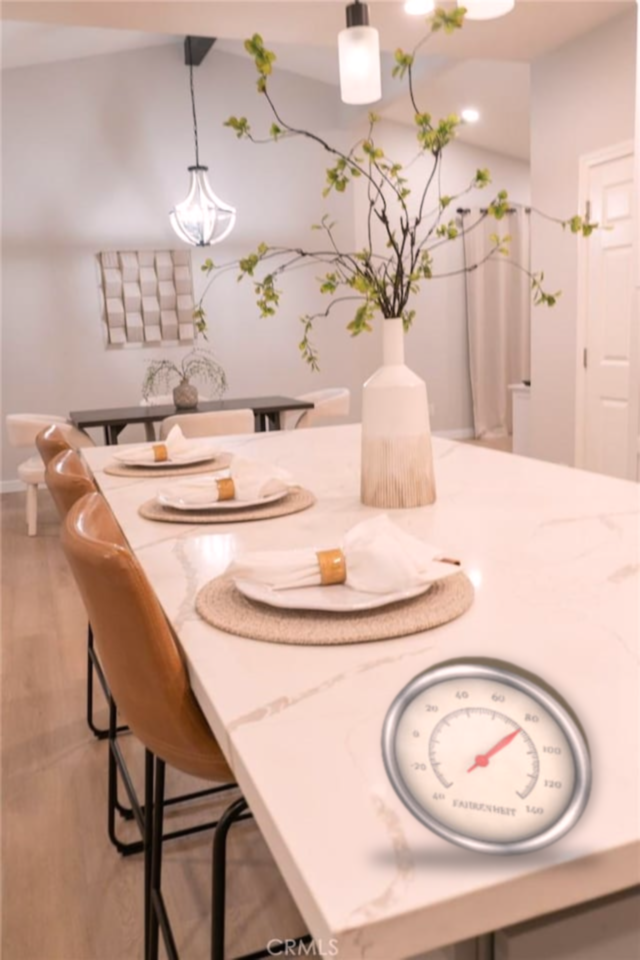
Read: 80°F
